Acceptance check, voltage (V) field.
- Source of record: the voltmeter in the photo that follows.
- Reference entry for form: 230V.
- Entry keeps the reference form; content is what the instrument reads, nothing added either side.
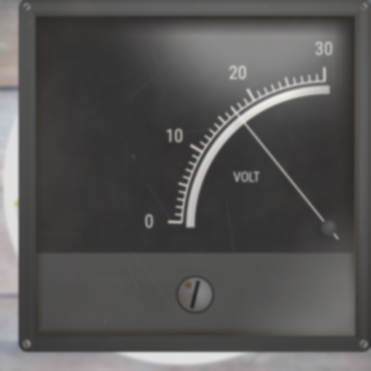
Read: 17V
